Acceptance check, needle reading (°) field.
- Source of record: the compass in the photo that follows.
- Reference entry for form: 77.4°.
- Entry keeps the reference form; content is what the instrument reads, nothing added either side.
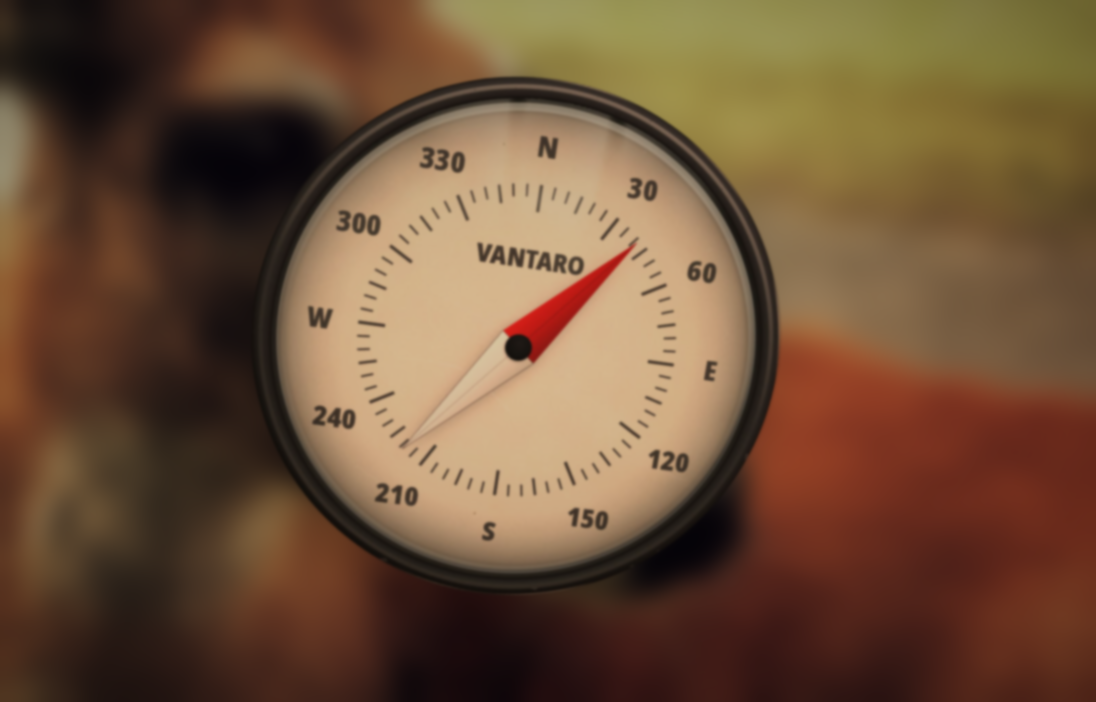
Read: 40°
